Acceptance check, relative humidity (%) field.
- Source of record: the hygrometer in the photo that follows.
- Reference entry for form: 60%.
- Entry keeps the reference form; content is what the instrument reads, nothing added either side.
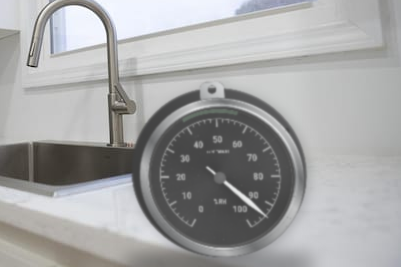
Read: 94%
